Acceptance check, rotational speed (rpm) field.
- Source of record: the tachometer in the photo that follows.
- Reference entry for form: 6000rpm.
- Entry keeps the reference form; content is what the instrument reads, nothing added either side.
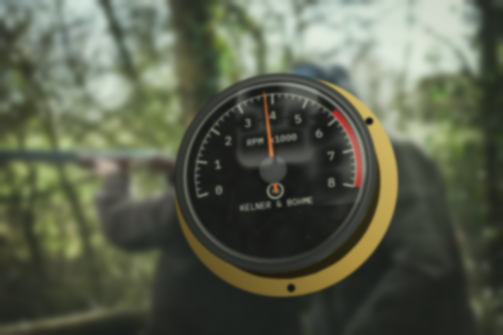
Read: 3800rpm
